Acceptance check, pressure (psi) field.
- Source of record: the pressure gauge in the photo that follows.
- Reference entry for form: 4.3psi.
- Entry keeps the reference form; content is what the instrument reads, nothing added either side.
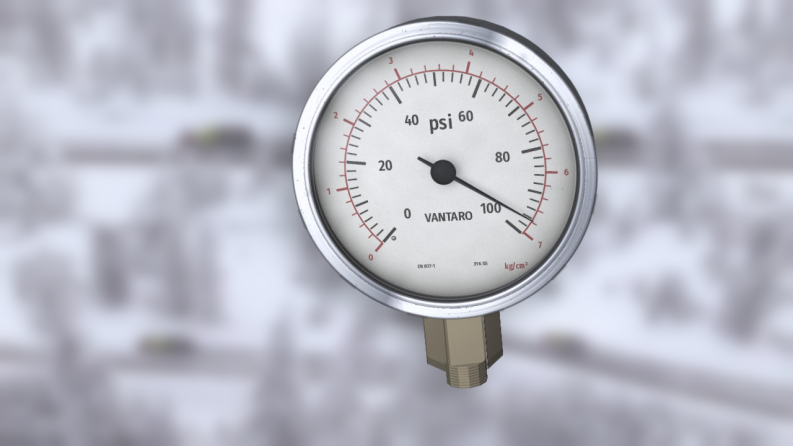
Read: 96psi
